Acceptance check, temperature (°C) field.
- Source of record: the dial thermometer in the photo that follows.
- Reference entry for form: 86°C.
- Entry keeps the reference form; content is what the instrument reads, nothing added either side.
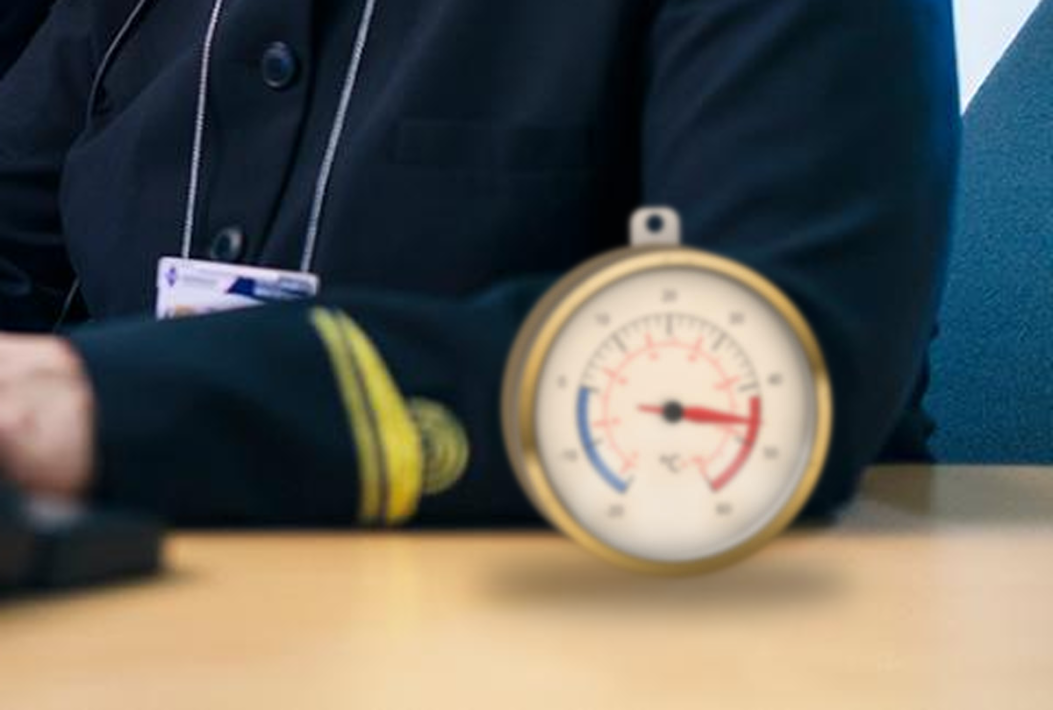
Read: 46°C
